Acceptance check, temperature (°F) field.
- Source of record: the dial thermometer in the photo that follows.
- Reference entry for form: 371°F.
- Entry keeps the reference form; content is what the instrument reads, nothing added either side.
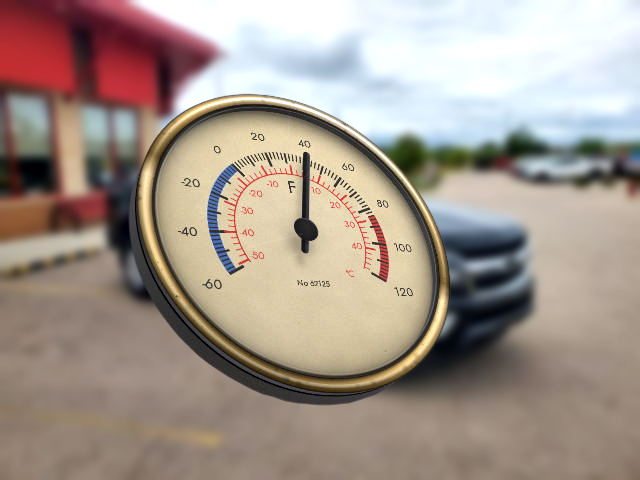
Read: 40°F
